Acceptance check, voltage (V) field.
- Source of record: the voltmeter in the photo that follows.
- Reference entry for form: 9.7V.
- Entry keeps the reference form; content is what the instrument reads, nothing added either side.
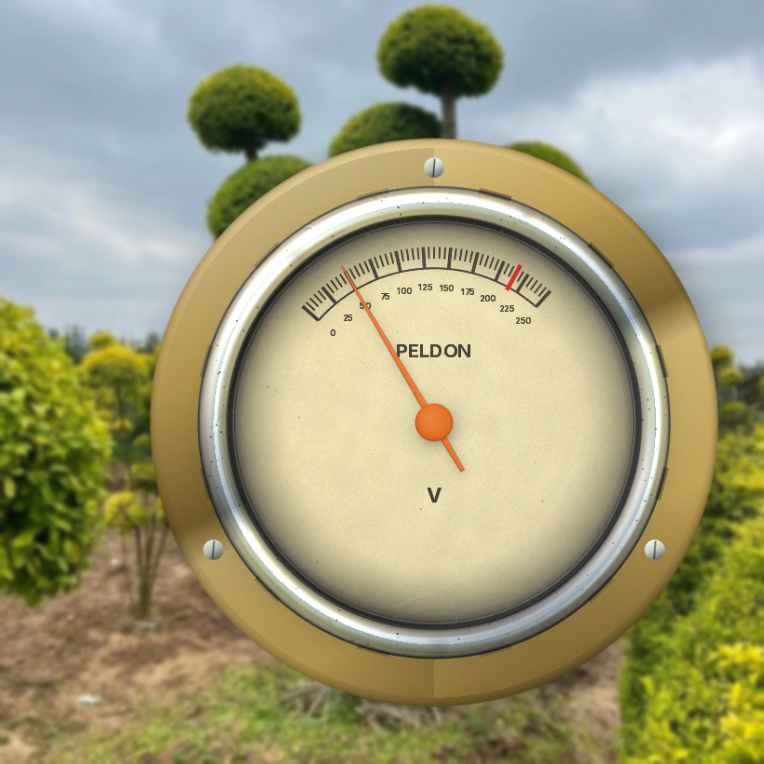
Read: 50V
